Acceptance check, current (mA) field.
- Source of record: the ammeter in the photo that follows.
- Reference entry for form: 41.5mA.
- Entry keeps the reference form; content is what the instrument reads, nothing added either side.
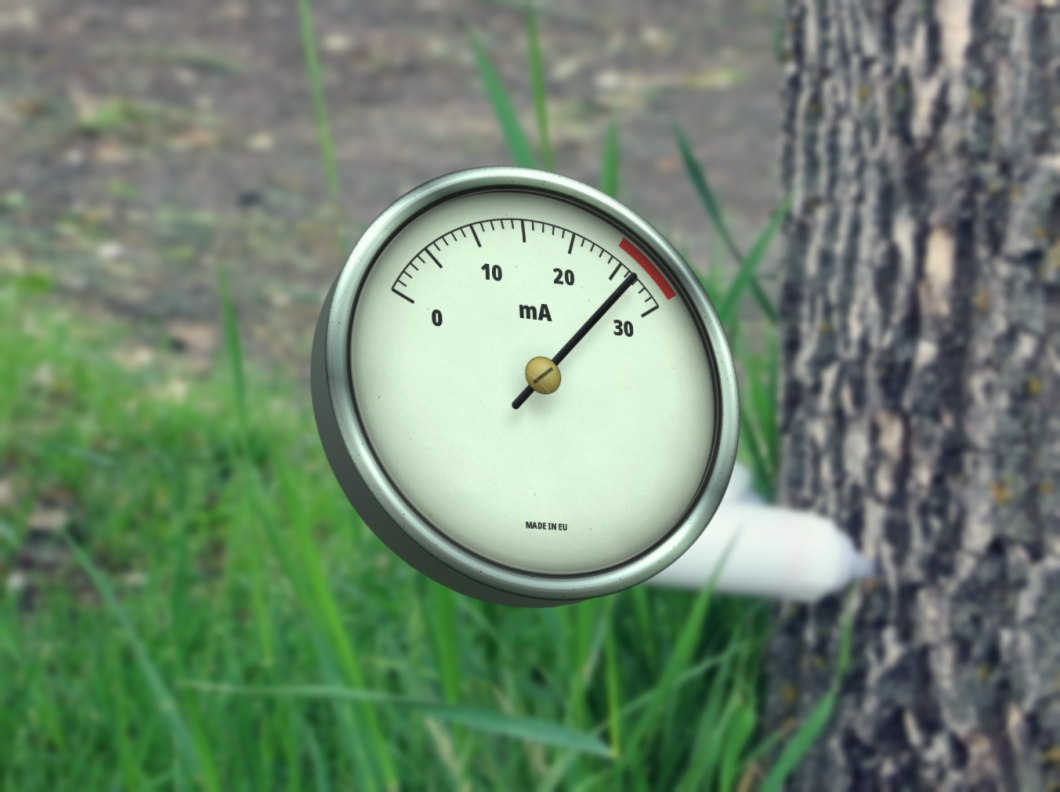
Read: 26.5mA
